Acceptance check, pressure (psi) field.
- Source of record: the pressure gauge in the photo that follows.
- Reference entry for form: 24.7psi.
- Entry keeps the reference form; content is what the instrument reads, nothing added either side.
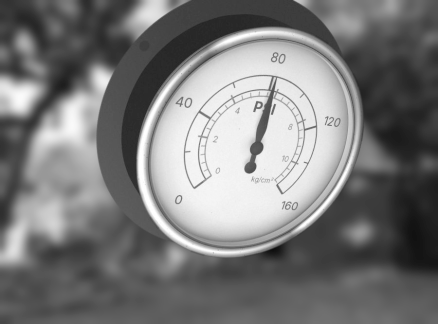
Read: 80psi
